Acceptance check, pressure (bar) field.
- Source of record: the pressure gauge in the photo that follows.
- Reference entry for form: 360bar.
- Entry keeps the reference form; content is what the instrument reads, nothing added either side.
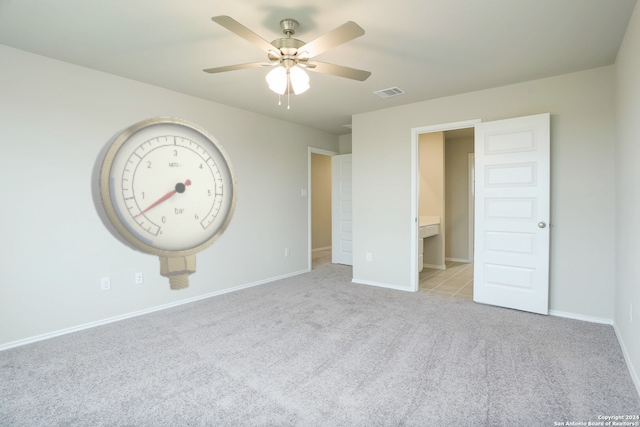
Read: 0.6bar
